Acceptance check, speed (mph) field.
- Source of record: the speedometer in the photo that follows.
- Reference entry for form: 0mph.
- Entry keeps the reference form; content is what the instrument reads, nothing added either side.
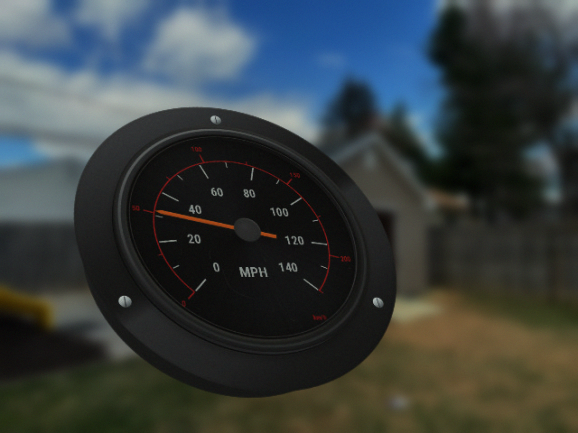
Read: 30mph
